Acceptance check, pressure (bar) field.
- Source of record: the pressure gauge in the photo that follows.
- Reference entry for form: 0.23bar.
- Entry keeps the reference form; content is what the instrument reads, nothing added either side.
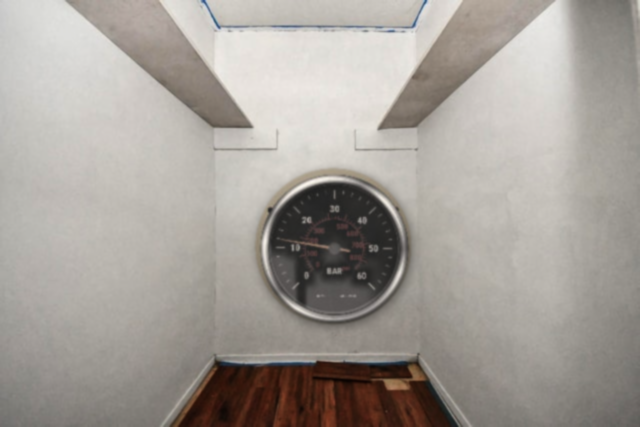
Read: 12bar
